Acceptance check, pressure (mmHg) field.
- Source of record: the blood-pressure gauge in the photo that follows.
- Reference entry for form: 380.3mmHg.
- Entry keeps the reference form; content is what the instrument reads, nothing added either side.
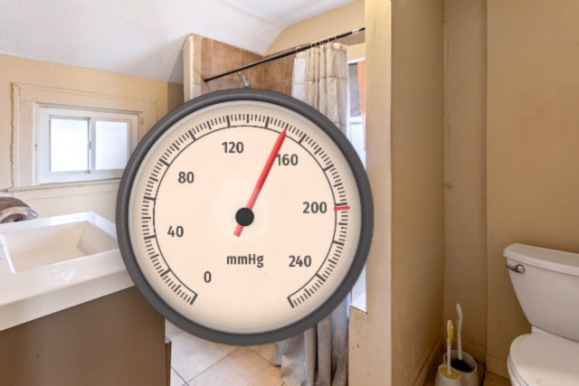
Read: 150mmHg
